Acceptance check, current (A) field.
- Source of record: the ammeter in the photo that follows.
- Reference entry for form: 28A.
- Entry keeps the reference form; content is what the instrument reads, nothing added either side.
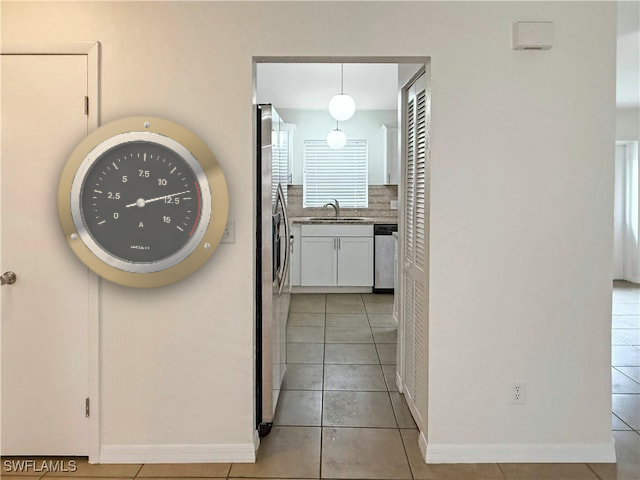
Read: 12A
